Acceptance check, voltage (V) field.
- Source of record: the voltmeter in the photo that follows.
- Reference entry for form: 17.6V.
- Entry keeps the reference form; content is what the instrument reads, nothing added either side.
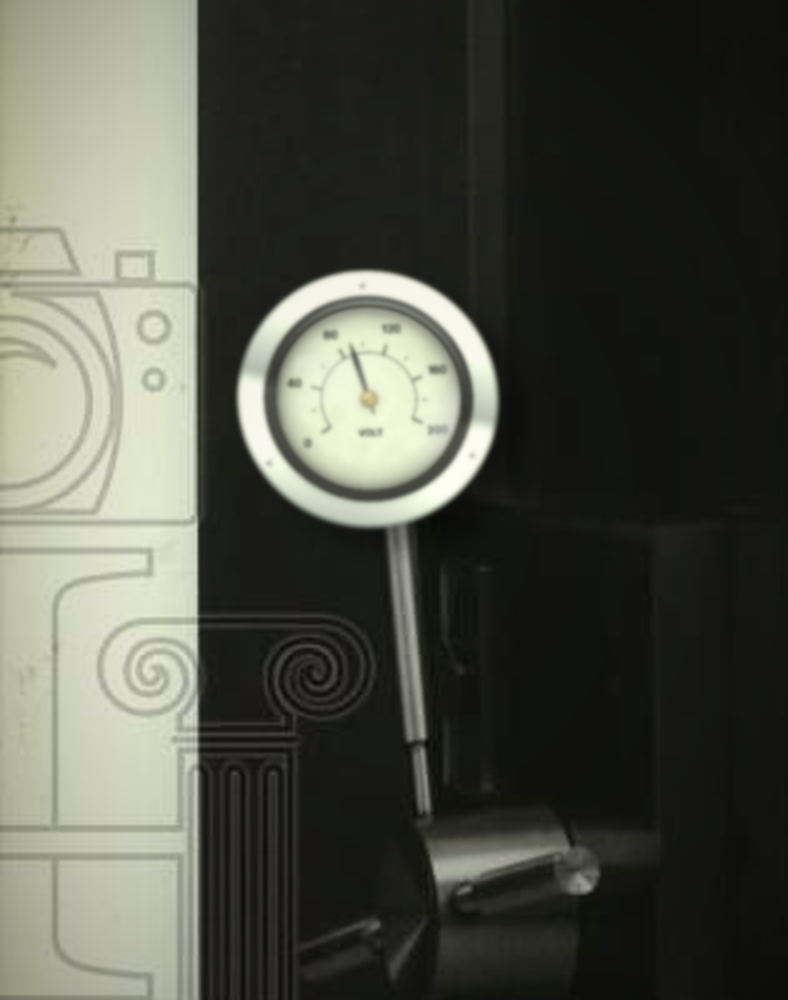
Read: 90V
